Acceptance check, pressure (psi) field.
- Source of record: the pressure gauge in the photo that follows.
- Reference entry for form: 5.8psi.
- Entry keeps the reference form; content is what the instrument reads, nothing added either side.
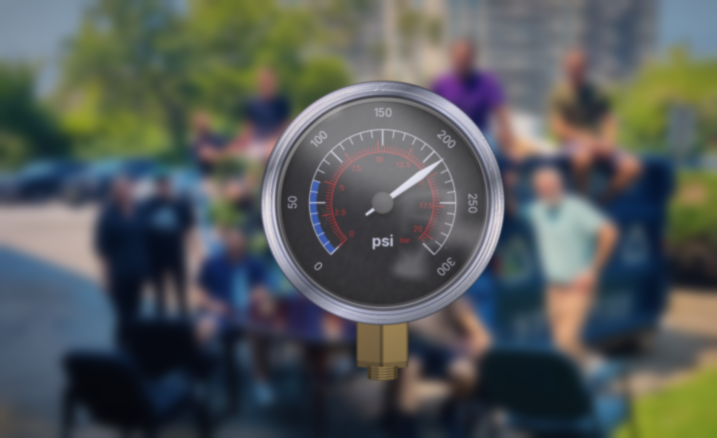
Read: 210psi
